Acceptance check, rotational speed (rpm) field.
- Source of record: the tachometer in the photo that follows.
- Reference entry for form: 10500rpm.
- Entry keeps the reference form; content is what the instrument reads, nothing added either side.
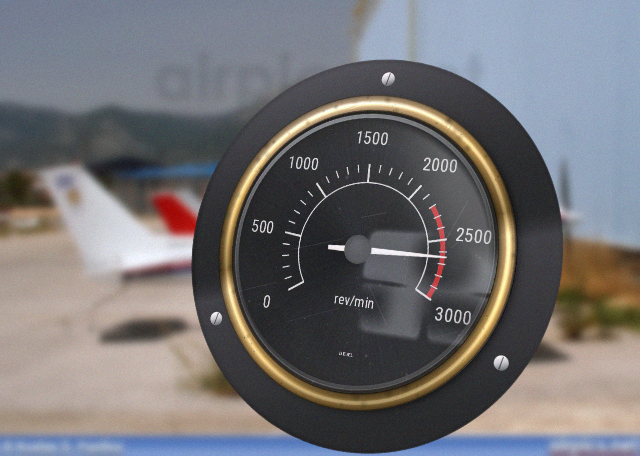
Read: 2650rpm
